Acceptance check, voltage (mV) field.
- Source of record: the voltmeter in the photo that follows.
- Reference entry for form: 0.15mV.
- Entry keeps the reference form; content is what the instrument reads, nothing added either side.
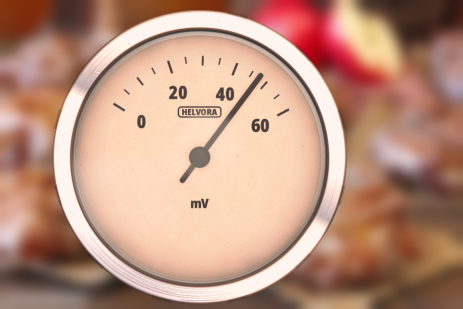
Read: 47.5mV
